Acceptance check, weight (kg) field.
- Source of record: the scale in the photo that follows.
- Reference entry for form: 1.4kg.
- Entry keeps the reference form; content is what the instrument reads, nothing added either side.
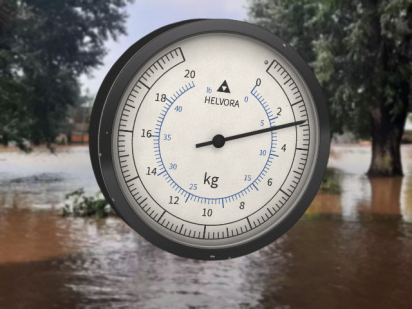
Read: 2.8kg
